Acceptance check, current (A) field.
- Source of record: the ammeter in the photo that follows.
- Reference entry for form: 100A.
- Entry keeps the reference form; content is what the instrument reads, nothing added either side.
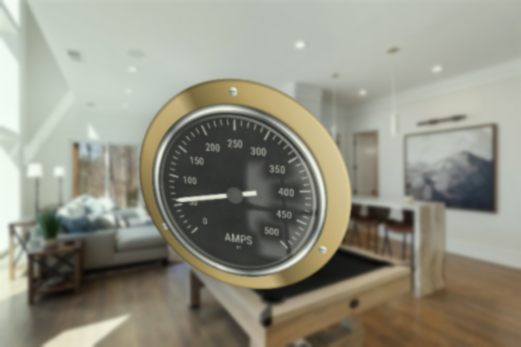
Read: 60A
